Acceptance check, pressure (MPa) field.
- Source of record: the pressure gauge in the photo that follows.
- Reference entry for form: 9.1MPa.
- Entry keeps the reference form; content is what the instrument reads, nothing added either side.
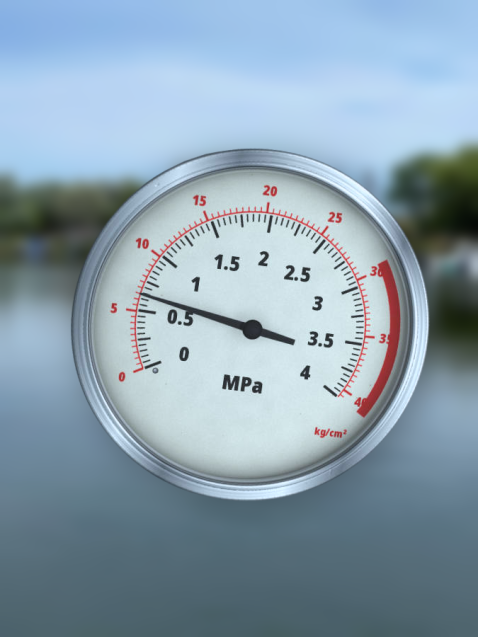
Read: 0.65MPa
